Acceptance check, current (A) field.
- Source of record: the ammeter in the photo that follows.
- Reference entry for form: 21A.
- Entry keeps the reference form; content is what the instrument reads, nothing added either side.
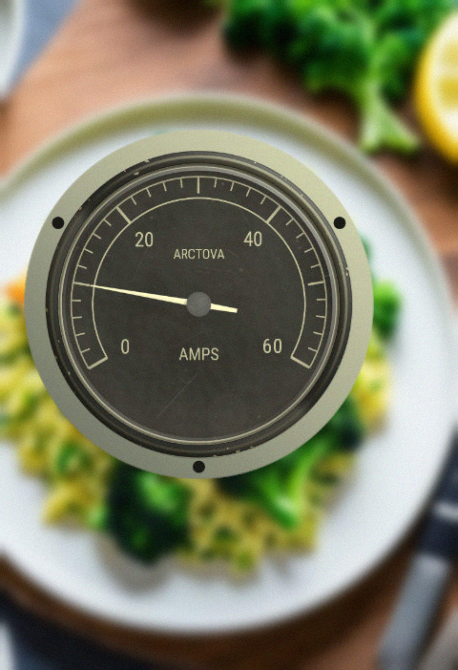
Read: 10A
